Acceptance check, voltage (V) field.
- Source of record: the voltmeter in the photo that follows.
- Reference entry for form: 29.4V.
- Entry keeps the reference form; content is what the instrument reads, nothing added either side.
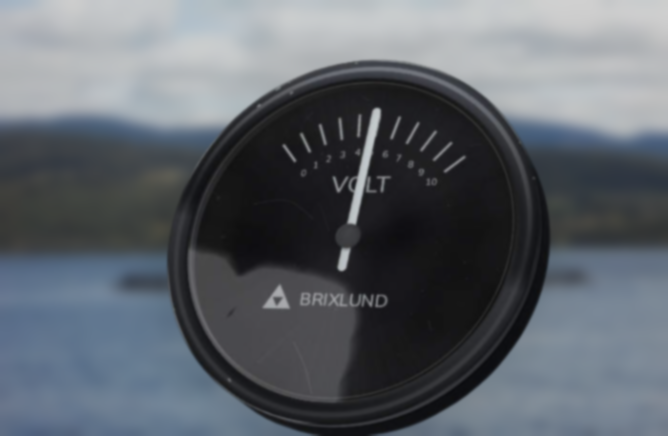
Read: 5V
